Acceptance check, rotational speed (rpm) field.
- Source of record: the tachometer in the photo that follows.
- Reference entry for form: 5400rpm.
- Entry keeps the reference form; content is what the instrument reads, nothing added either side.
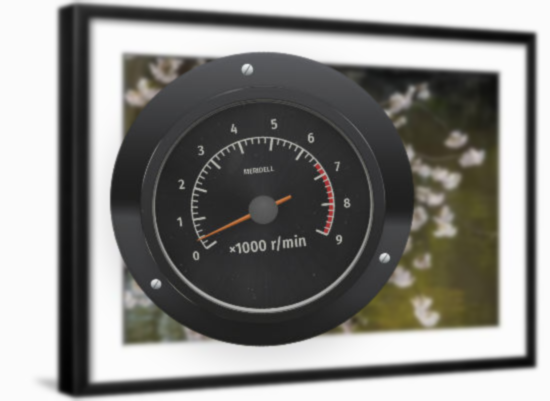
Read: 400rpm
